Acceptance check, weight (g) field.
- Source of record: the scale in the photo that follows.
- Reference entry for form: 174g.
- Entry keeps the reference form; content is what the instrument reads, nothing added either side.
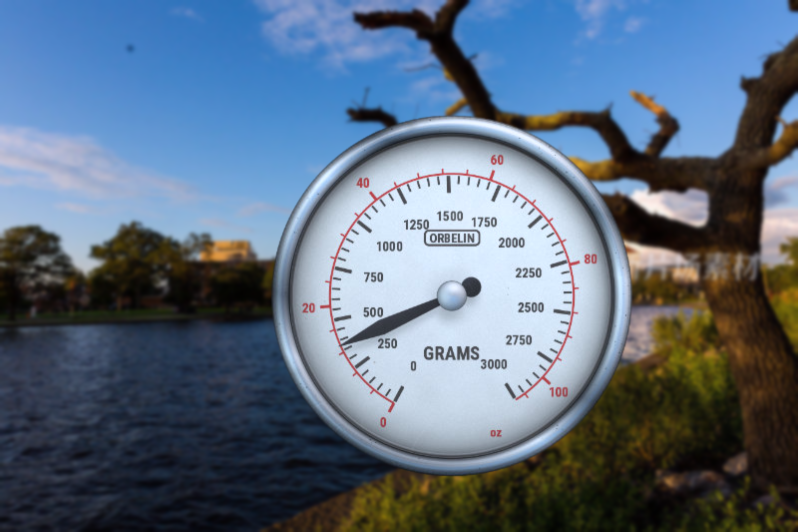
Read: 375g
